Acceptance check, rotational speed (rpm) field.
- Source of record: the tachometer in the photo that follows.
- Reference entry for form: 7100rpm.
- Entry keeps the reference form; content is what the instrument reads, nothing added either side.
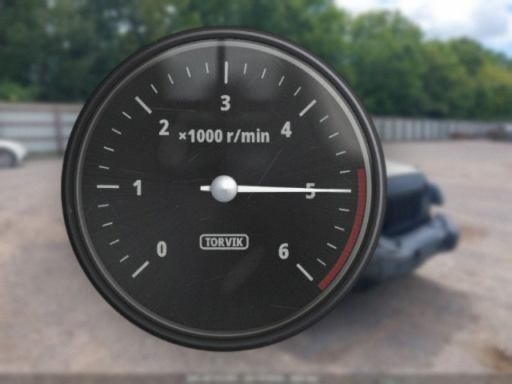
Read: 5000rpm
